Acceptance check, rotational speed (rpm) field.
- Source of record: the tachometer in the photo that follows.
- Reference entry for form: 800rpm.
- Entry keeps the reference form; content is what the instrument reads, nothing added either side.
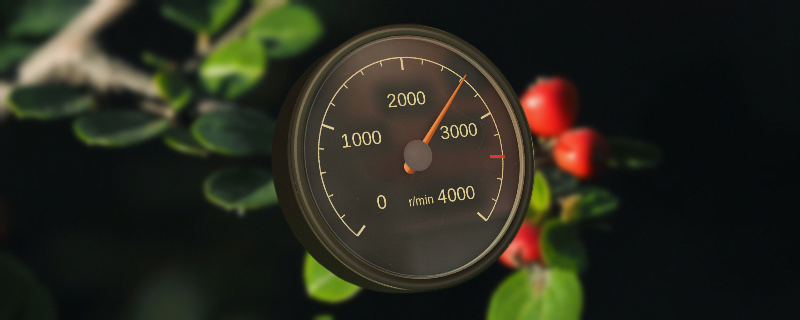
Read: 2600rpm
